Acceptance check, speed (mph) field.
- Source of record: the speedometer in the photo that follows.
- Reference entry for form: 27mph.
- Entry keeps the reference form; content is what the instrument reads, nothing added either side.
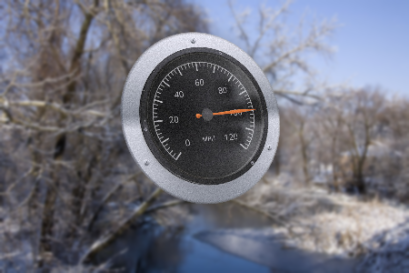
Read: 100mph
